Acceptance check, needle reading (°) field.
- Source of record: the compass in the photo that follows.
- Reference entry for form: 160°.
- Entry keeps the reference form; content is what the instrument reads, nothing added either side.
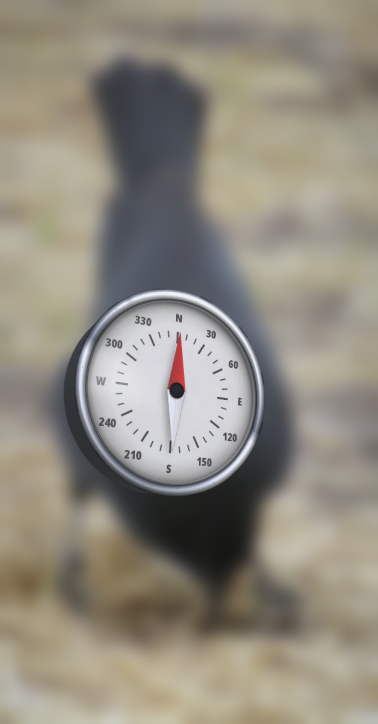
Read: 0°
